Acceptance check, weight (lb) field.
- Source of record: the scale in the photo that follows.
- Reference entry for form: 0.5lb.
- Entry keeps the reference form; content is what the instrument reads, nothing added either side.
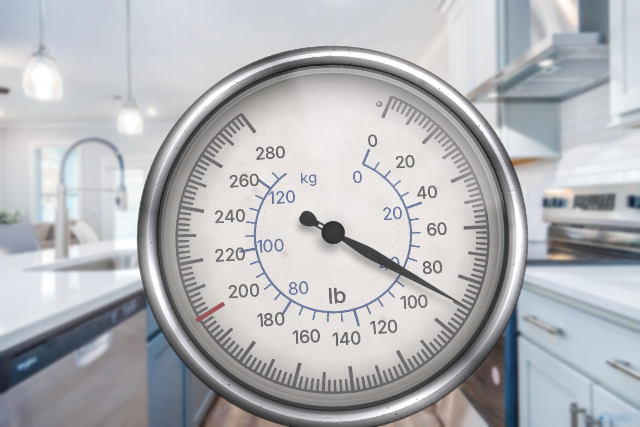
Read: 90lb
